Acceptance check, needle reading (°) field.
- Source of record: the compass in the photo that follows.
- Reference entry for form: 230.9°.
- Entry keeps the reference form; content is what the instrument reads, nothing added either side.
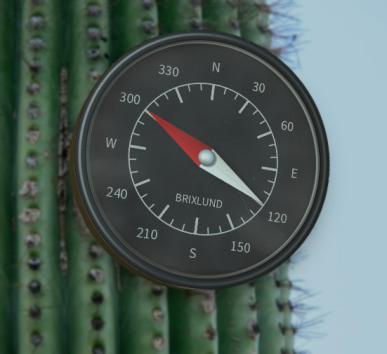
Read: 300°
